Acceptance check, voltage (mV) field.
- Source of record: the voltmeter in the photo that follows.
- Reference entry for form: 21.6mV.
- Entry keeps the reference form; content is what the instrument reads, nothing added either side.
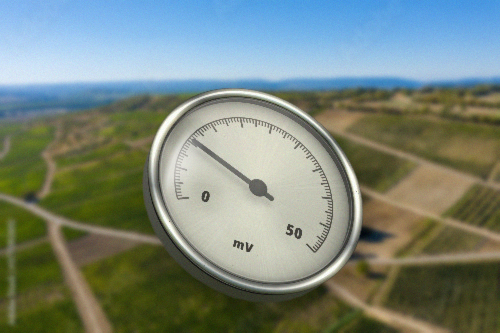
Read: 10mV
